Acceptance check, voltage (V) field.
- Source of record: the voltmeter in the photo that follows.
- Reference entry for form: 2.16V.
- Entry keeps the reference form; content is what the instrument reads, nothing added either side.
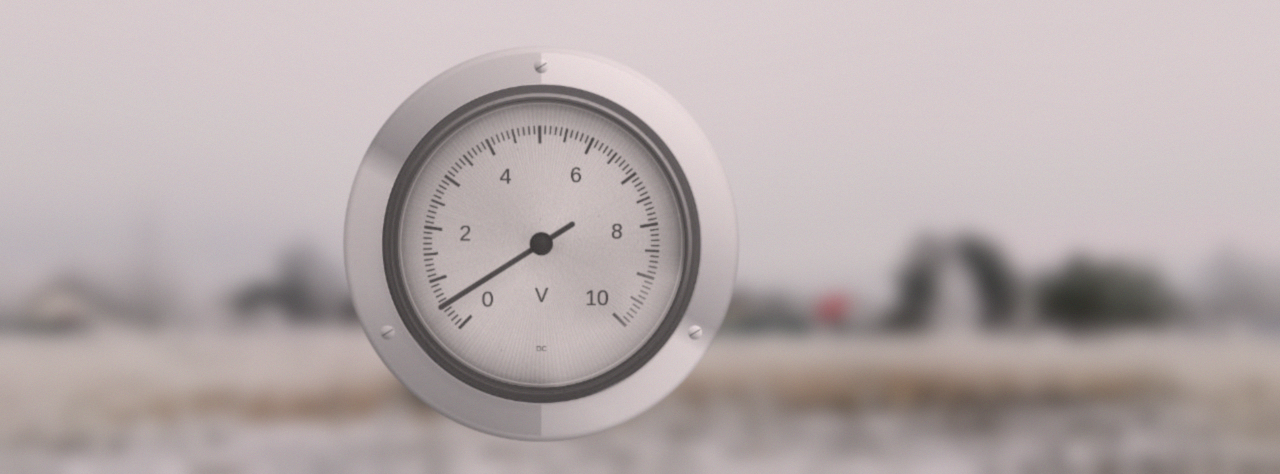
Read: 0.5V
